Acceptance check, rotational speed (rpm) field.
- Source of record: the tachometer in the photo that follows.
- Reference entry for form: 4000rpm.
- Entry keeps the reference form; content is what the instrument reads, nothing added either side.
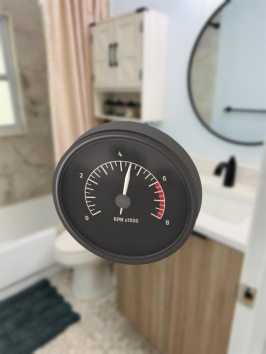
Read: 4500rpm
